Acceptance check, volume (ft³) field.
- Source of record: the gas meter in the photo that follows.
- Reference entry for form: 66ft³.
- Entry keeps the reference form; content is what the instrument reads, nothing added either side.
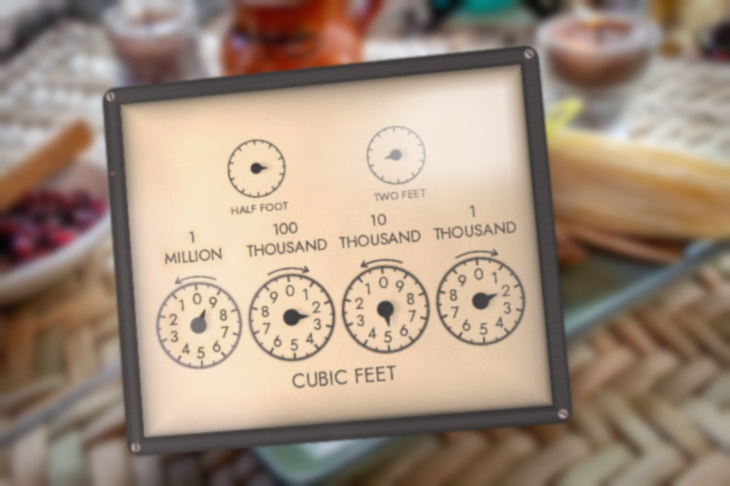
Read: 925200ft³
